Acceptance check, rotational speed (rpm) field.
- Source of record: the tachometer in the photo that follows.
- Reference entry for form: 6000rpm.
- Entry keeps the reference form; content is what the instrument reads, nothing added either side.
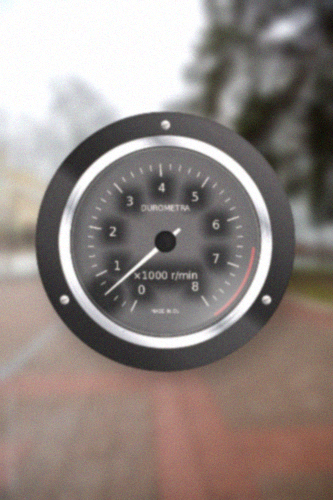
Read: 600rpm
